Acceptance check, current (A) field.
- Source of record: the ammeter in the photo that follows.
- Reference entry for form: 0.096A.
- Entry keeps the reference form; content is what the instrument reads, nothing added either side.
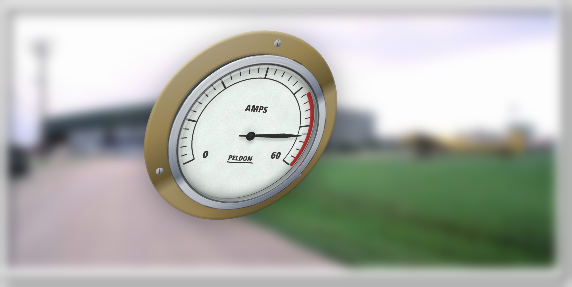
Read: 52A
